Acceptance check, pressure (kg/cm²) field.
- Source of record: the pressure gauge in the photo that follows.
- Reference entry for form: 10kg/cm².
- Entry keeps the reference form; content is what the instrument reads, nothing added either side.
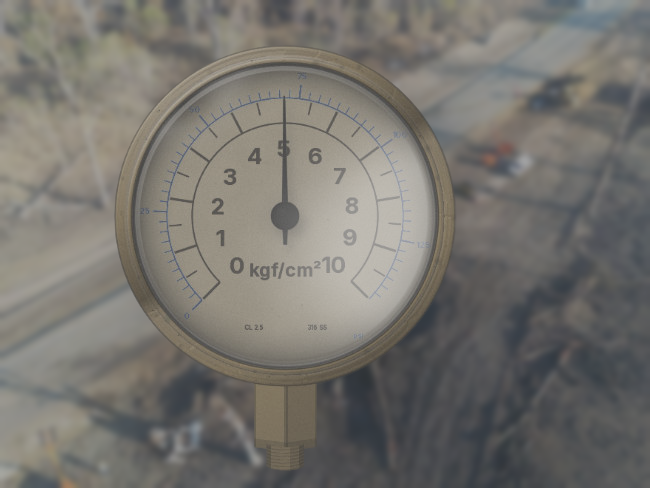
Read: 5kg/cm²
